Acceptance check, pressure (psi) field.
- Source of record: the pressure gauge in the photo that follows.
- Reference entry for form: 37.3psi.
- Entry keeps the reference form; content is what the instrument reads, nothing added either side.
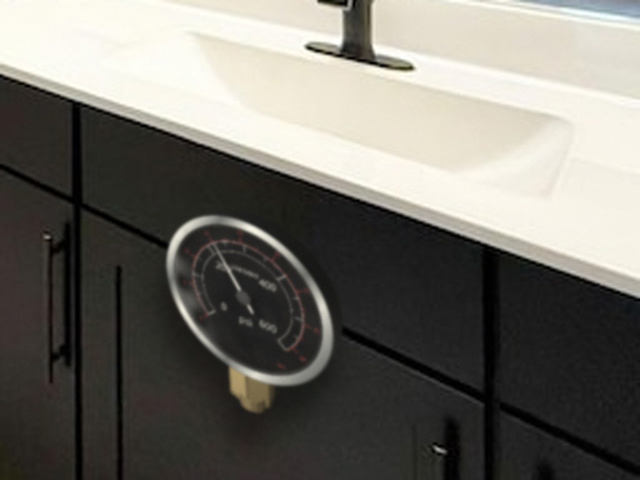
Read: 225psi
